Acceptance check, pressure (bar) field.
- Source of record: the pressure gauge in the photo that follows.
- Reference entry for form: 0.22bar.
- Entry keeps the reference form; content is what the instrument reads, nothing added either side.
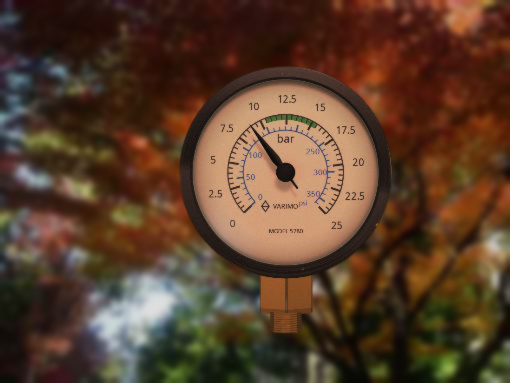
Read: 9bar
